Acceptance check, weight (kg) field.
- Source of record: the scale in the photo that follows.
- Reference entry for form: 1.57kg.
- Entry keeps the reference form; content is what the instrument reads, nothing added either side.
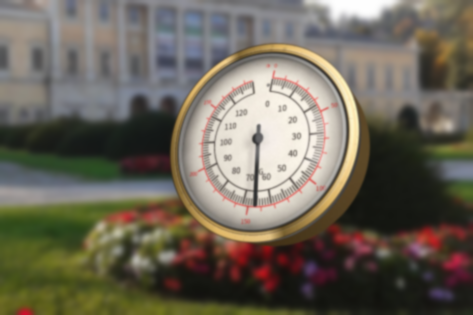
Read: 65kg
